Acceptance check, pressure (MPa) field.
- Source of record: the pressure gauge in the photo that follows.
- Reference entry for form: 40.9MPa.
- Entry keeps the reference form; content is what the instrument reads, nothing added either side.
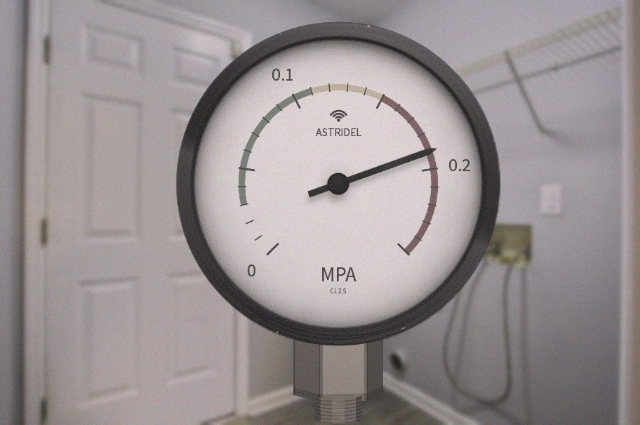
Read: 0.19MPa
